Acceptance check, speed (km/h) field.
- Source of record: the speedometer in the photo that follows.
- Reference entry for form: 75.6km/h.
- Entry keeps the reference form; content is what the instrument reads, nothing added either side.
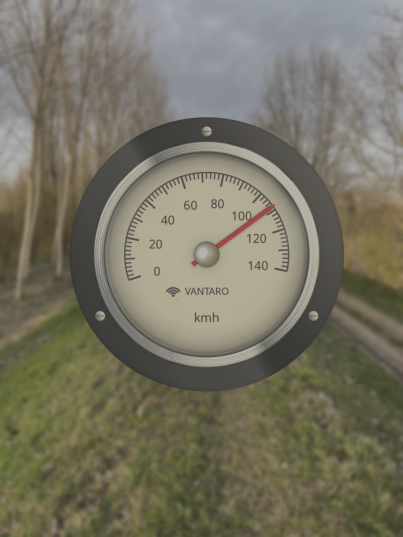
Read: 108km/h
